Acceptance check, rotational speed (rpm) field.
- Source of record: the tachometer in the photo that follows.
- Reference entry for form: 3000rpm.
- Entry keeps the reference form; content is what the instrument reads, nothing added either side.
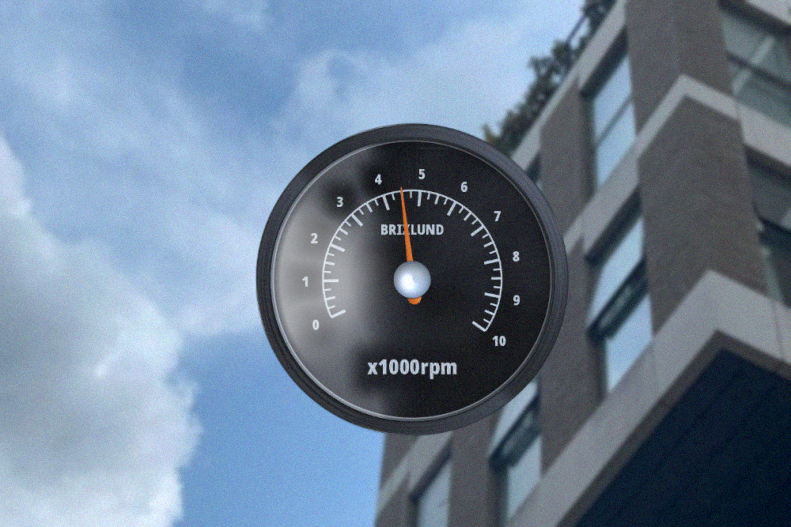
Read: 4500rpm
